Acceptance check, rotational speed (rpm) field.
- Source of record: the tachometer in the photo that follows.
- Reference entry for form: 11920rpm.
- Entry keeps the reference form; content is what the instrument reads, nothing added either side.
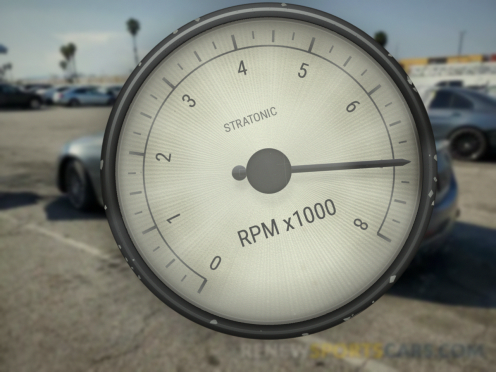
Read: 7000rpm
